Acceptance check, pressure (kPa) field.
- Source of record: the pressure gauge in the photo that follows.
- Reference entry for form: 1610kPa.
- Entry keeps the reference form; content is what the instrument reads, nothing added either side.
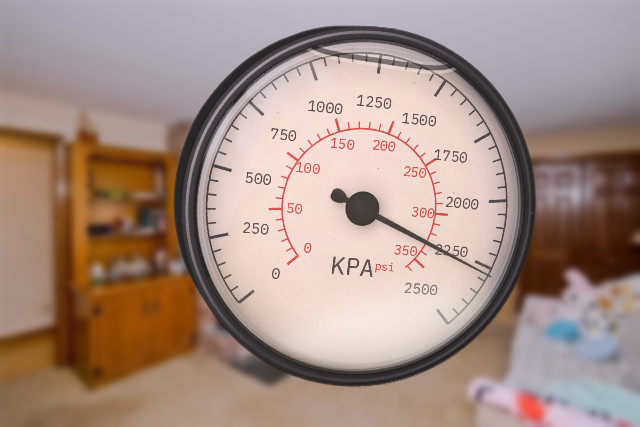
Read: 2275kPa
